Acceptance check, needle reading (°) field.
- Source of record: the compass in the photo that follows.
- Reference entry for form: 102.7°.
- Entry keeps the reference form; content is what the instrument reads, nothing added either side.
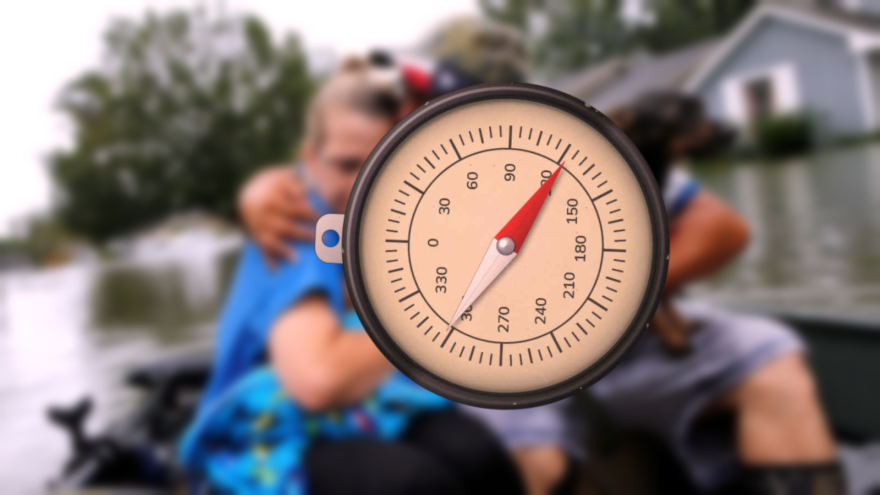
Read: 122.5°
